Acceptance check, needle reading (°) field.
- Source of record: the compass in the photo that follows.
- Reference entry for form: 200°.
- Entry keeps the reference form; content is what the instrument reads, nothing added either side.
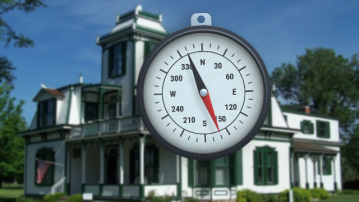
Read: 160°
